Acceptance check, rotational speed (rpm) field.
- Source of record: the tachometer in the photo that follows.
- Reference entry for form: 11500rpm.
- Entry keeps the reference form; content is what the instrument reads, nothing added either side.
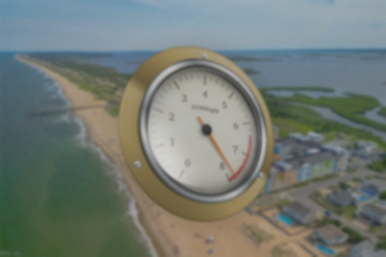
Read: 7800rpm
